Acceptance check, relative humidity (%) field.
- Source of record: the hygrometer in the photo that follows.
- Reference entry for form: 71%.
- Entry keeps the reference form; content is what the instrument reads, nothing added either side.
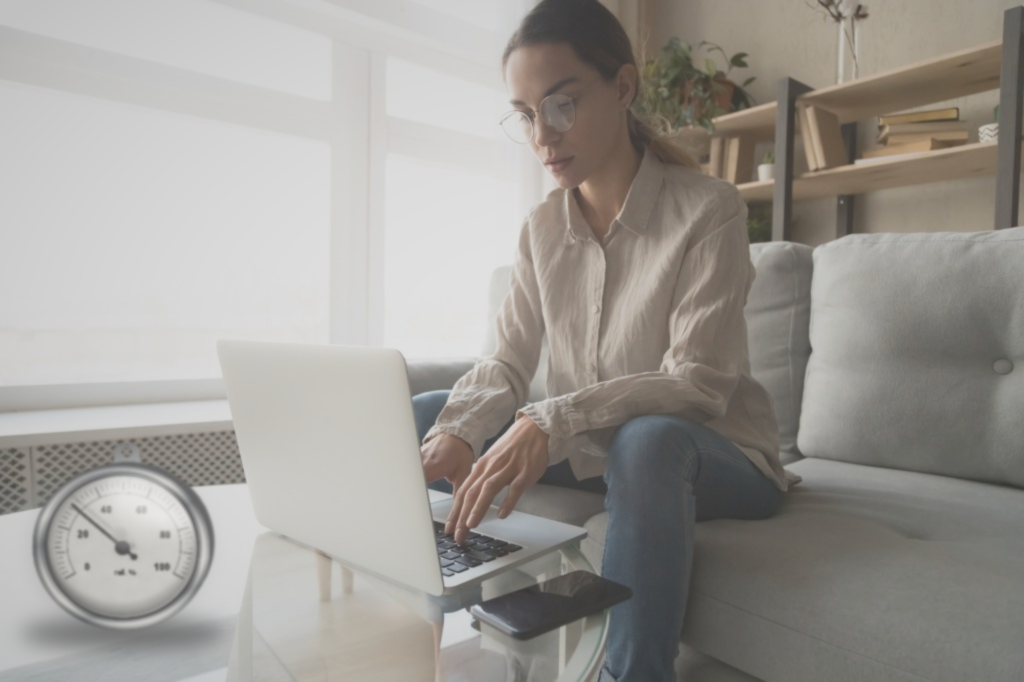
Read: 30%
